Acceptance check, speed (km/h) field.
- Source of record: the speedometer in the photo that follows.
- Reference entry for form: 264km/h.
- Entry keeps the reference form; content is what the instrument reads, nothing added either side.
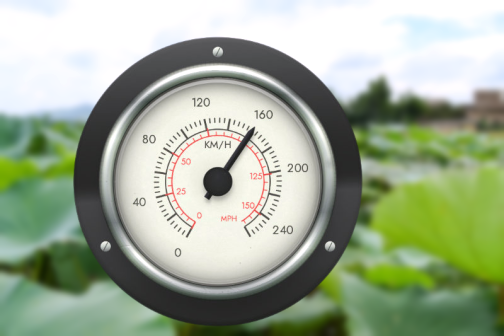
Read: 160km/h
